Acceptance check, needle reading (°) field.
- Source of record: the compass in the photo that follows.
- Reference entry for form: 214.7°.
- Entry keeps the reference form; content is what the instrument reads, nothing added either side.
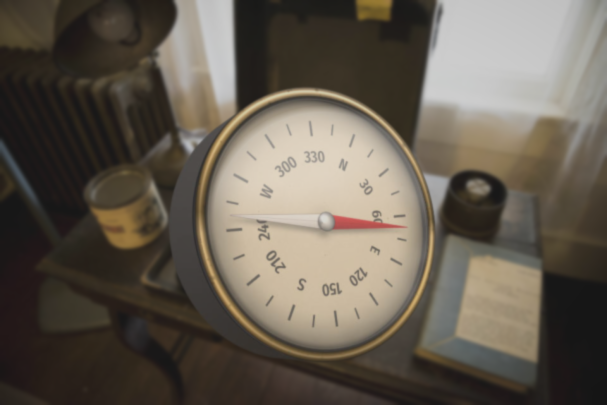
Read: 67.5°
